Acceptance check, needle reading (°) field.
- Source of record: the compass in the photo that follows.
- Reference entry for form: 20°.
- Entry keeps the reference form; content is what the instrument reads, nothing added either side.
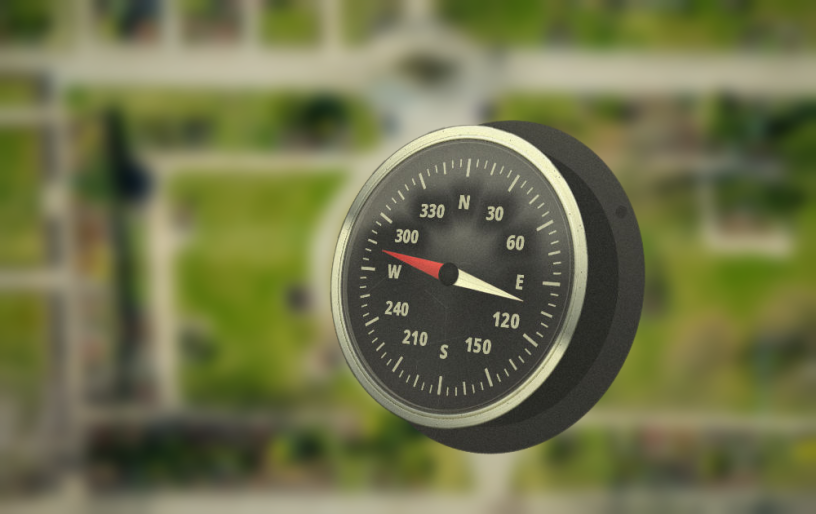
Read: 282.5°
